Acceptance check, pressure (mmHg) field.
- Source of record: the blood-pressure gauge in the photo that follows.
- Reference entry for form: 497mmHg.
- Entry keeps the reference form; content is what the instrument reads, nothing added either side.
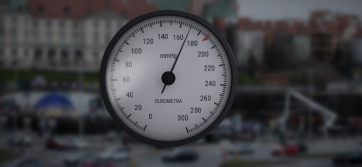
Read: 170mmHg
